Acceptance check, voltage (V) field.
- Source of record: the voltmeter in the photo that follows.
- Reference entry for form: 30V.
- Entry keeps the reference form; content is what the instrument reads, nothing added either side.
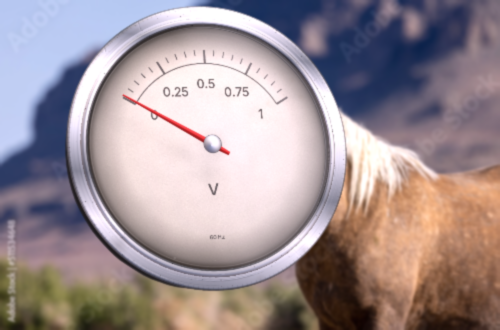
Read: 0V
